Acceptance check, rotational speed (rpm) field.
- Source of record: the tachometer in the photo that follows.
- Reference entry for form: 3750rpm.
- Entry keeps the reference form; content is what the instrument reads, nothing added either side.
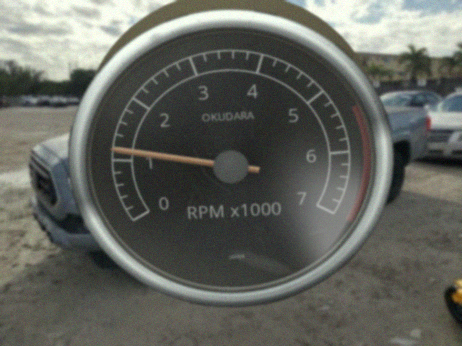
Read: 1200rpm
